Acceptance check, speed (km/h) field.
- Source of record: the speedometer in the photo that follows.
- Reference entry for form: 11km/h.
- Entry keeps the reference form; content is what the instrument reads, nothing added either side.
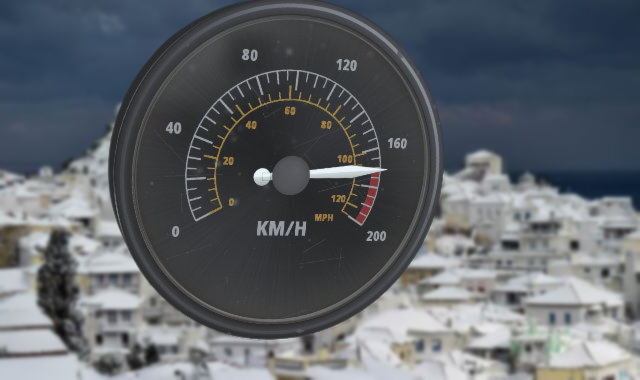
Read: 170km/h
